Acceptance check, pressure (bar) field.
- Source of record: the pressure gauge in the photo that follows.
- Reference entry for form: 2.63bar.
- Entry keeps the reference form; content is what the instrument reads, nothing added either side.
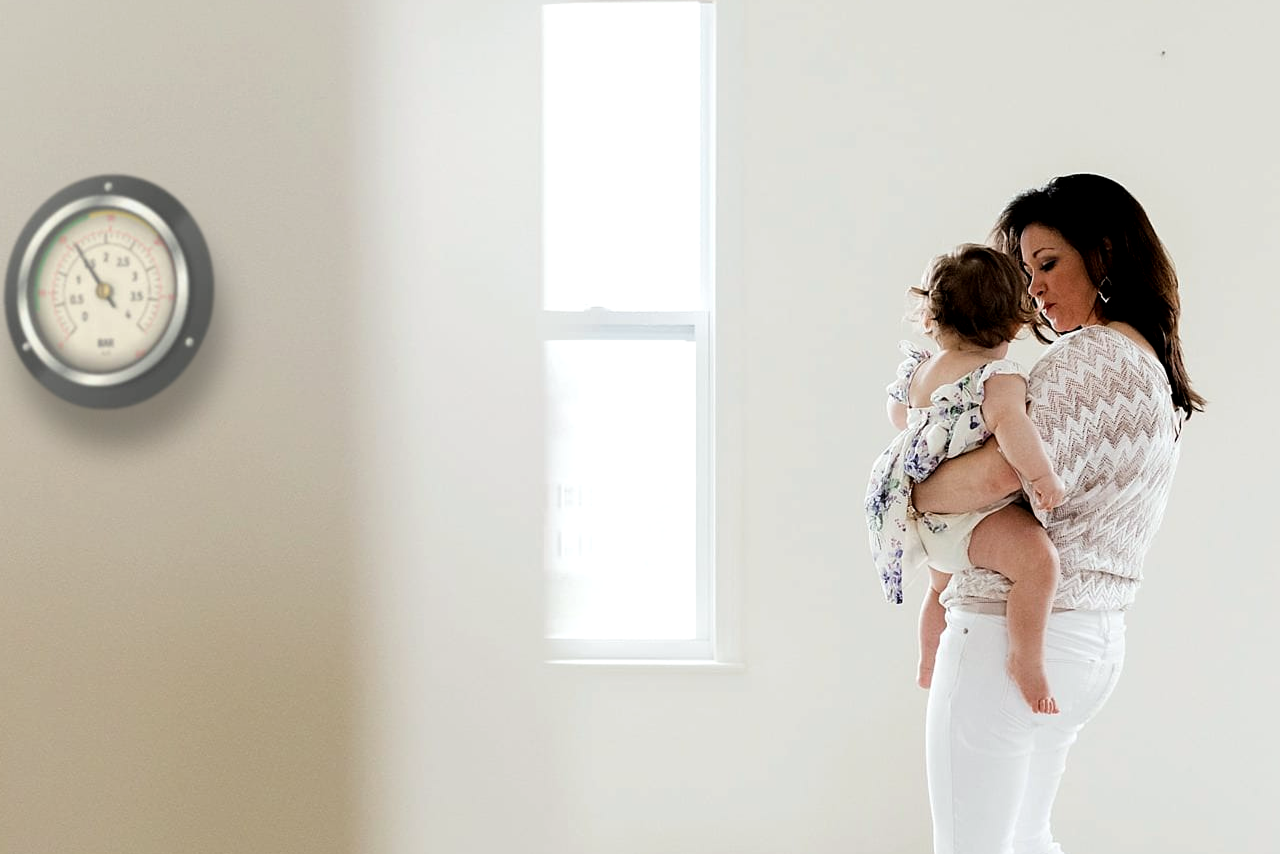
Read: 1.5bar
